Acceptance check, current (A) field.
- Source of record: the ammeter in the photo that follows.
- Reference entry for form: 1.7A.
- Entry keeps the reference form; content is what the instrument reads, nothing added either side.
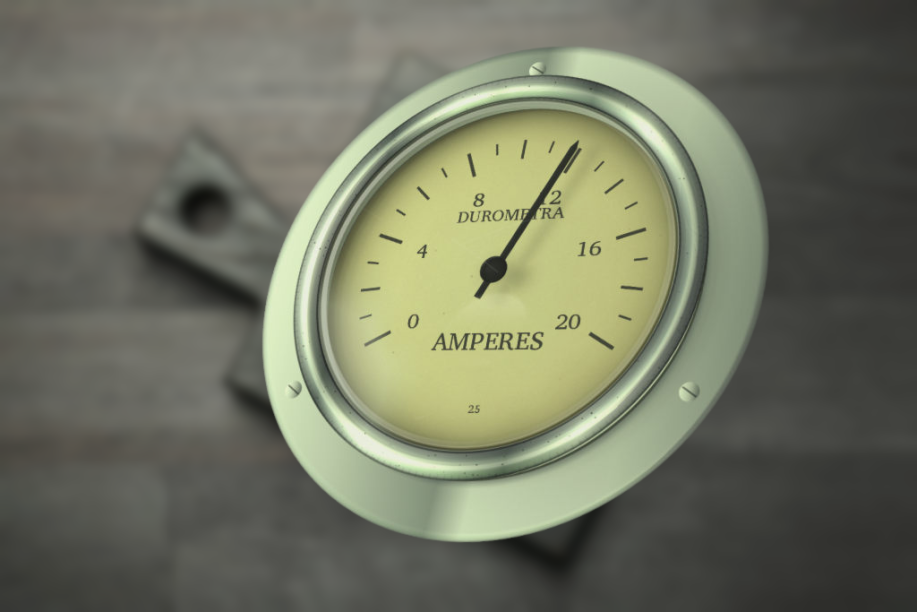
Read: 12A
